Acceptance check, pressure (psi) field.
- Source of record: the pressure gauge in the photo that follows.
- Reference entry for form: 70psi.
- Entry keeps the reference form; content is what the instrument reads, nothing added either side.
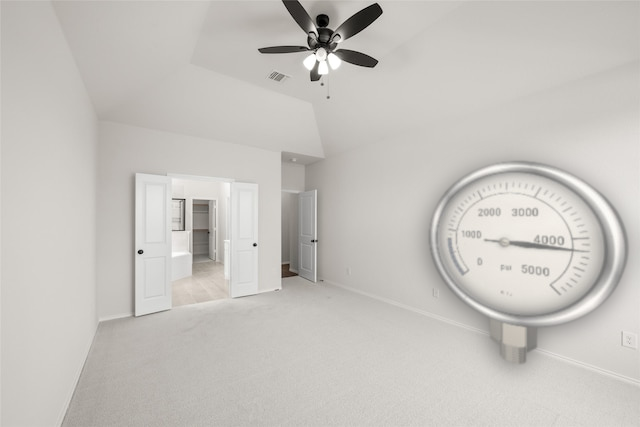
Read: 4200psi
